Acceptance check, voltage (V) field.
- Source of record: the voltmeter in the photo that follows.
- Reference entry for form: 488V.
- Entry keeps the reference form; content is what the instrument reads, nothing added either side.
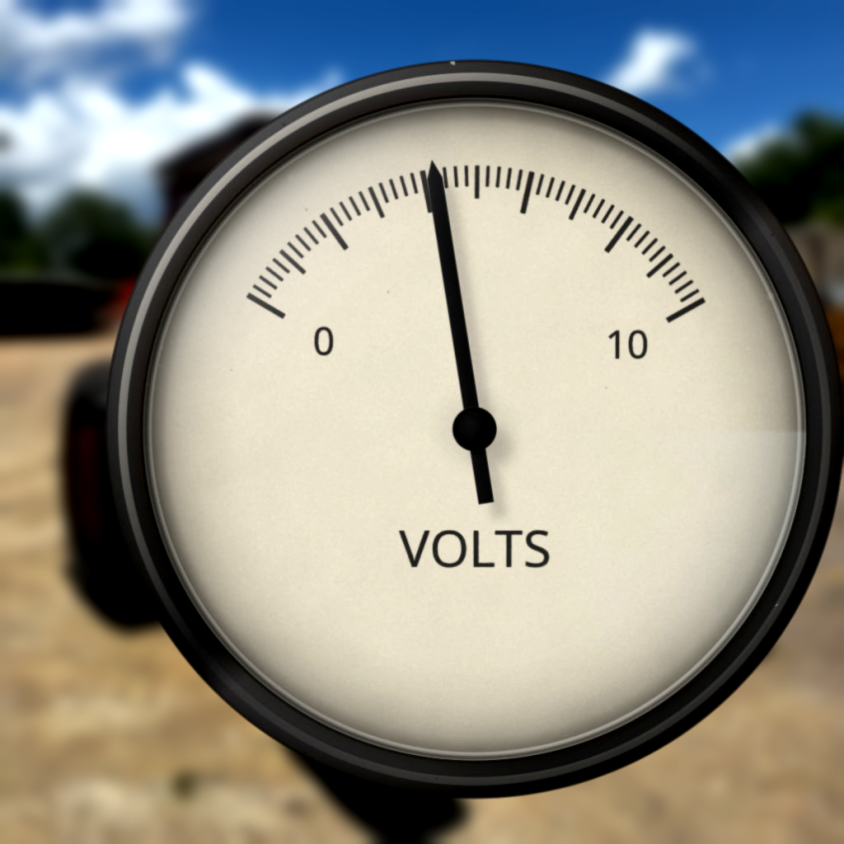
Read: 4.2V
